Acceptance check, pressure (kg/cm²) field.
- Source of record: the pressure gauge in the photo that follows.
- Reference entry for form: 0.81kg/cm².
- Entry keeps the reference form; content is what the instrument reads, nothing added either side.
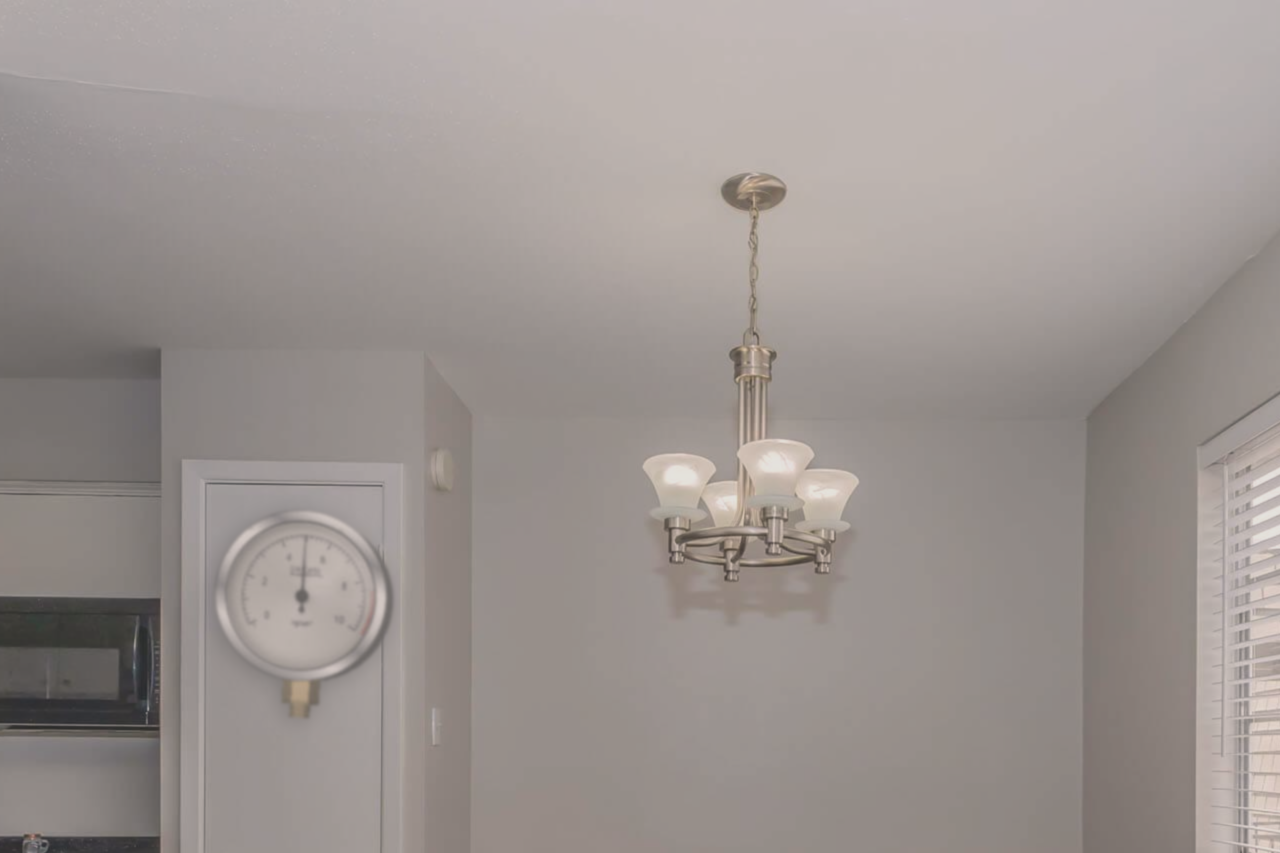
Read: 5kg/cm²
